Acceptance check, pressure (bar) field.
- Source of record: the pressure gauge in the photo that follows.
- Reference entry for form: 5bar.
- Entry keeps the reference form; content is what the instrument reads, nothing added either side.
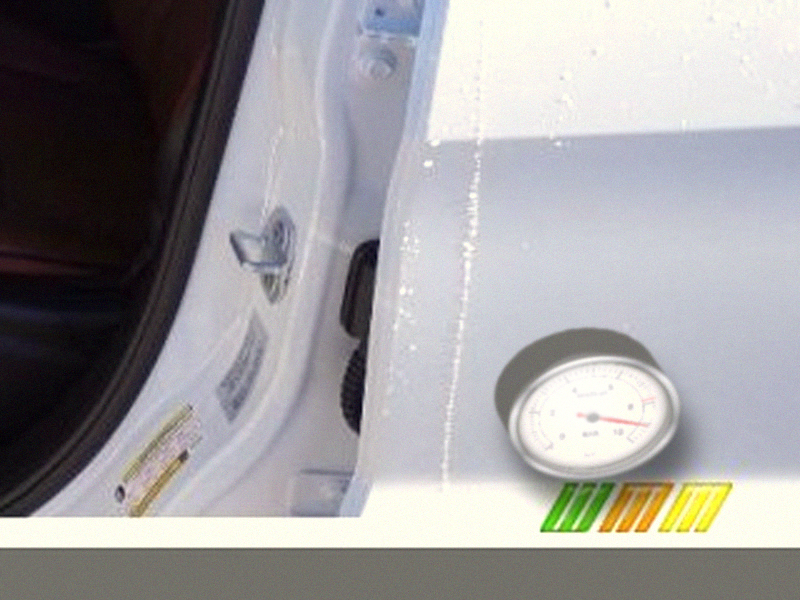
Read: 9bar
